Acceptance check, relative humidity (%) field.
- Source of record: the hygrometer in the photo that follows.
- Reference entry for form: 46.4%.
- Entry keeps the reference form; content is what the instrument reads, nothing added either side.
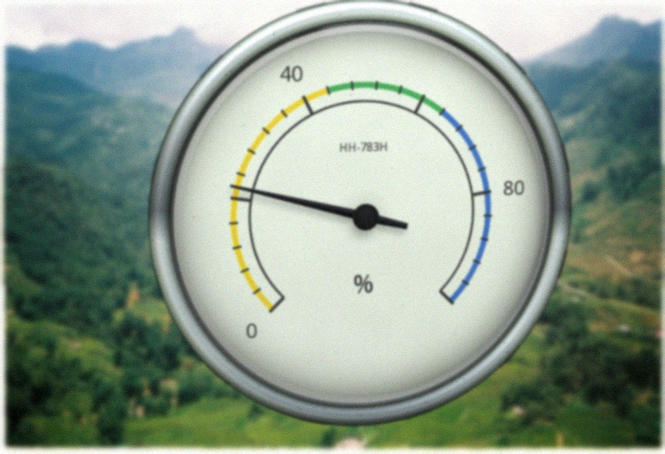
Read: 22%
